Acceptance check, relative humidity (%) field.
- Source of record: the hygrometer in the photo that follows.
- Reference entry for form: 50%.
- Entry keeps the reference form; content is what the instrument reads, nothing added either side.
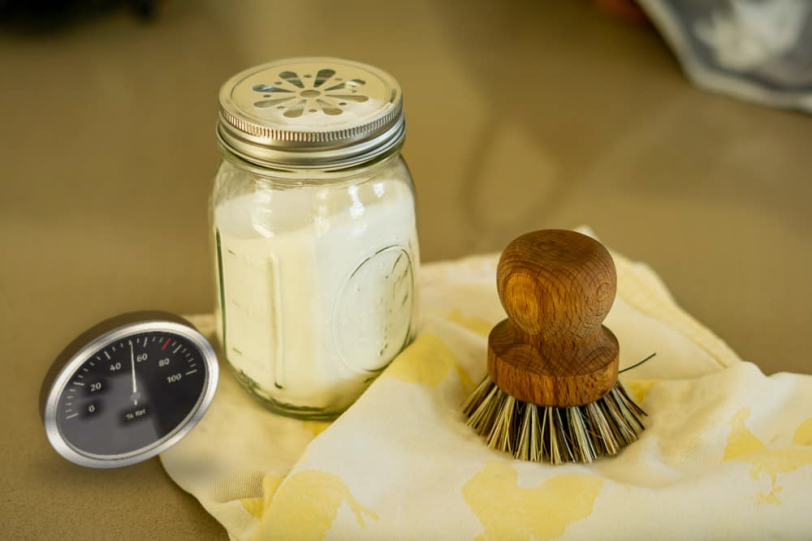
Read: 52%
